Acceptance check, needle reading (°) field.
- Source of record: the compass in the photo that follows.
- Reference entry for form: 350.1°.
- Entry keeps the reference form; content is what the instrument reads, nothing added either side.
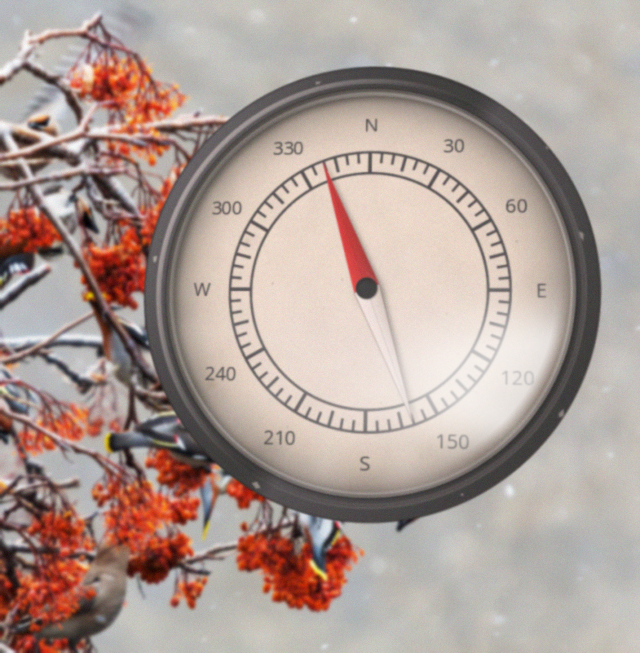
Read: 340°
